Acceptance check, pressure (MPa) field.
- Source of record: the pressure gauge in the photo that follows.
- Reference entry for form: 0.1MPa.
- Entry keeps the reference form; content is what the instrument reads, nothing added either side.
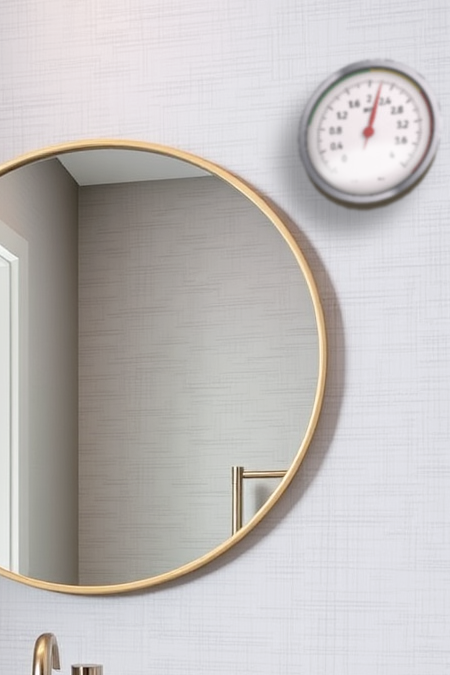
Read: 2.2MPa
